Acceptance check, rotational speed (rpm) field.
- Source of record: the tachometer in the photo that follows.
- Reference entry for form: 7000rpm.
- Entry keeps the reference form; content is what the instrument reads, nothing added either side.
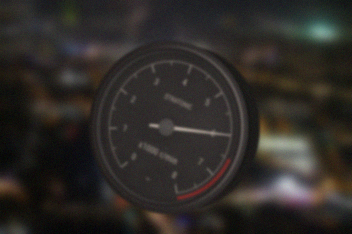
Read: 6000rpm
